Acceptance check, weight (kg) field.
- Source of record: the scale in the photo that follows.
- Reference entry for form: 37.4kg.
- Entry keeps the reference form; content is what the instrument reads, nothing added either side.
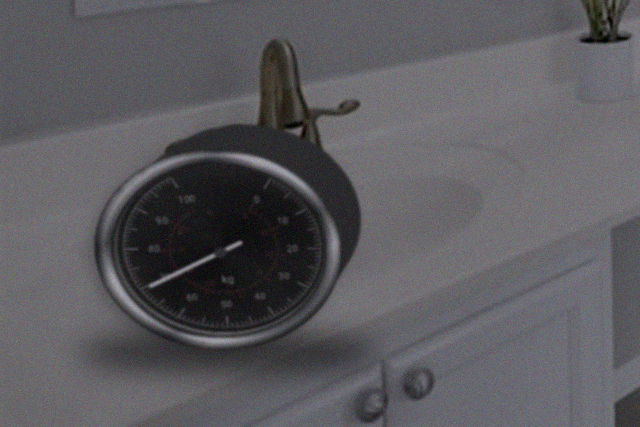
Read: 70kg
